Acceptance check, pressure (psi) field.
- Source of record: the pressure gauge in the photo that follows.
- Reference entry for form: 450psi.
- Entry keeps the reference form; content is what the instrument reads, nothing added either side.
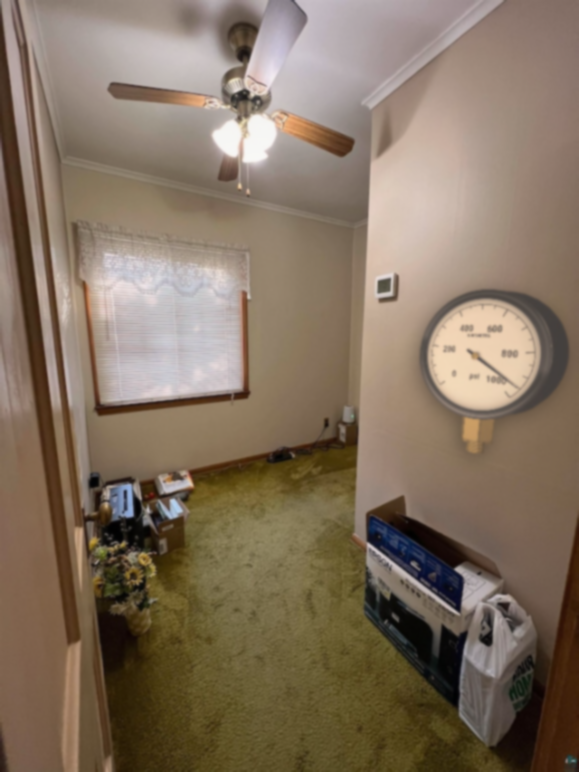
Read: 950psi
